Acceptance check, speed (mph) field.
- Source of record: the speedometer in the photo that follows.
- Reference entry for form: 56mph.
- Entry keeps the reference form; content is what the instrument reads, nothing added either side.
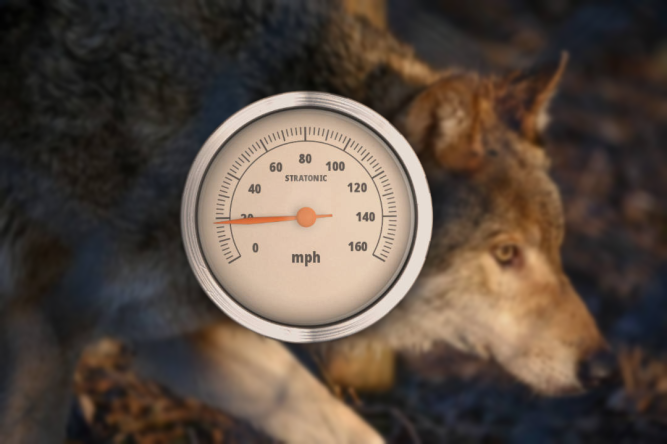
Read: 18mph
